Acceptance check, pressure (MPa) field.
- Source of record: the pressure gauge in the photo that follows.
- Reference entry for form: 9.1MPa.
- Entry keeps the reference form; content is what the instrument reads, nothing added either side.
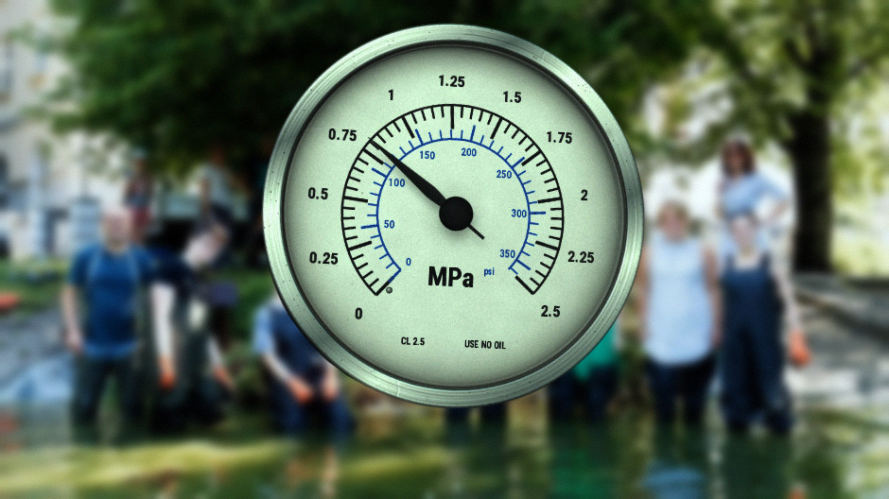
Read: 0.8MPa
